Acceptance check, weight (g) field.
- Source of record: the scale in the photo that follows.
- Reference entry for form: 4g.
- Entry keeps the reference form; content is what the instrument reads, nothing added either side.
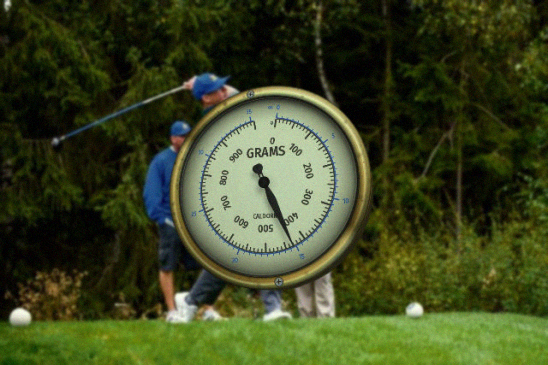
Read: 430g
